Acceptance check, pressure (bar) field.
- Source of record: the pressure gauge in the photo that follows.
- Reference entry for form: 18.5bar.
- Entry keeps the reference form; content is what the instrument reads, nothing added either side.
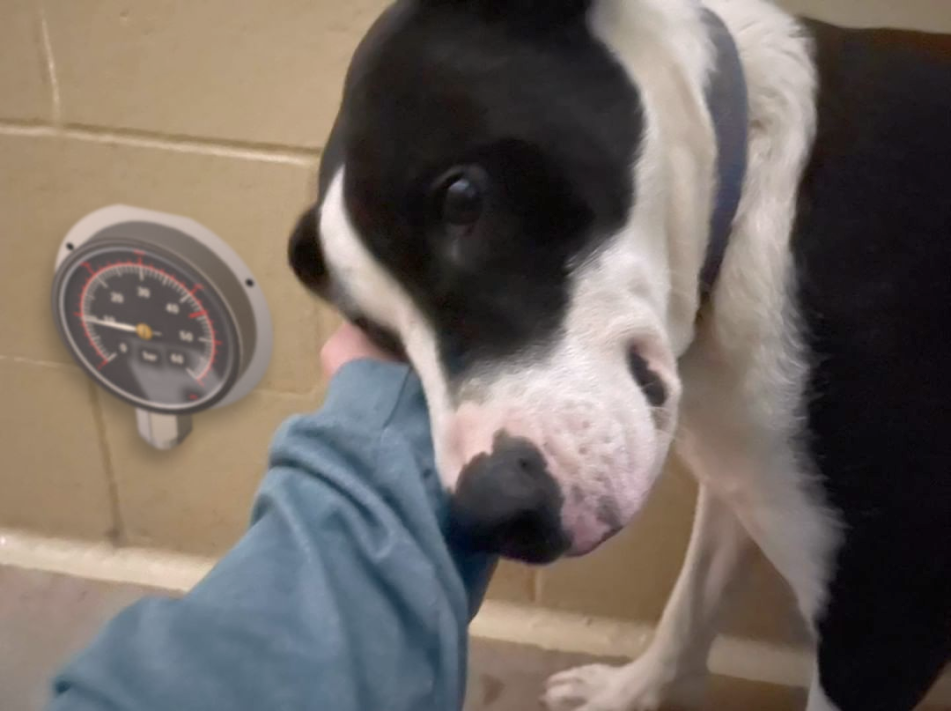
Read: 10bar
